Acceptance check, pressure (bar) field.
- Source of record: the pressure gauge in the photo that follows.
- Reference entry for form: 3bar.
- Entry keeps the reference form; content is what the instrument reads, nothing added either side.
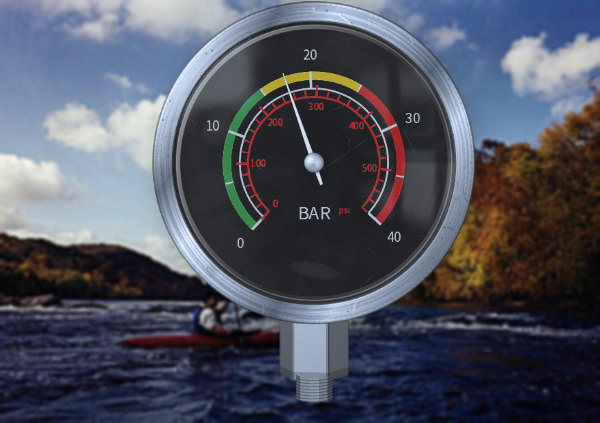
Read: 17.5bar
